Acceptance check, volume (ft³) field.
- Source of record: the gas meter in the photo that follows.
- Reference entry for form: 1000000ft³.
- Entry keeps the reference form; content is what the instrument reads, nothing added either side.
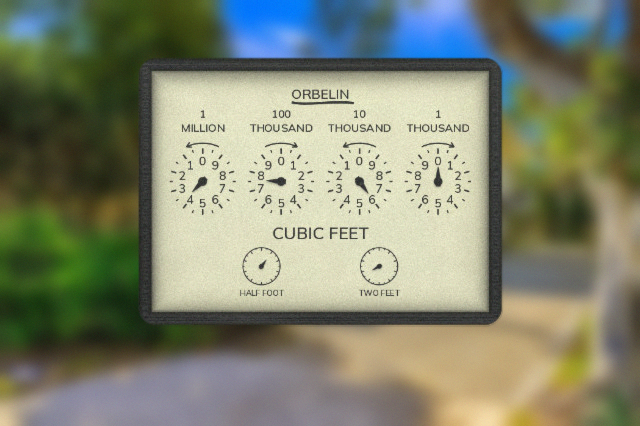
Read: 376000ft³
